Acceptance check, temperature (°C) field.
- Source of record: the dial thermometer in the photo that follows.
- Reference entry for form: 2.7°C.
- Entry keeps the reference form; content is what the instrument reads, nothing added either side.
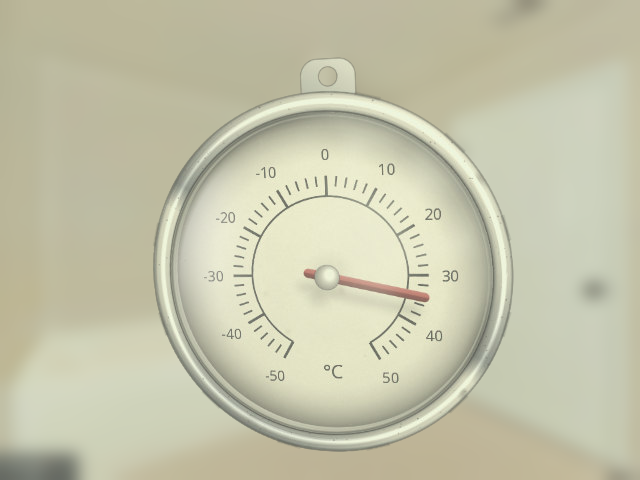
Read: 34°C
